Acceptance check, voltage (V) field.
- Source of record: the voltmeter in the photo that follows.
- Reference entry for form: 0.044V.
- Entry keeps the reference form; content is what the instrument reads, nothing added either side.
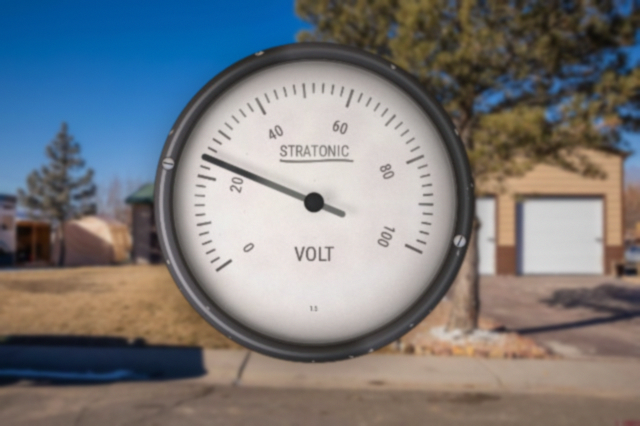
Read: 24V
